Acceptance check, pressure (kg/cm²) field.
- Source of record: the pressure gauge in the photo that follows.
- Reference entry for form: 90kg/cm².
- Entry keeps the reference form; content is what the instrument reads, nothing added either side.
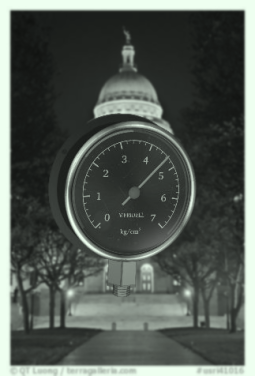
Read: 4.6kg/cm²
